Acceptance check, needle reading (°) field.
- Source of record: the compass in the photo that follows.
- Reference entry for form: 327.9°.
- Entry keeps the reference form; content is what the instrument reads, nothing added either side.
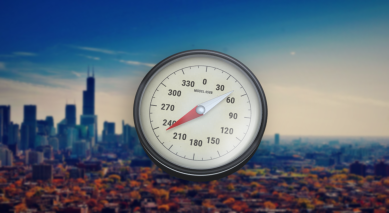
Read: 230°
